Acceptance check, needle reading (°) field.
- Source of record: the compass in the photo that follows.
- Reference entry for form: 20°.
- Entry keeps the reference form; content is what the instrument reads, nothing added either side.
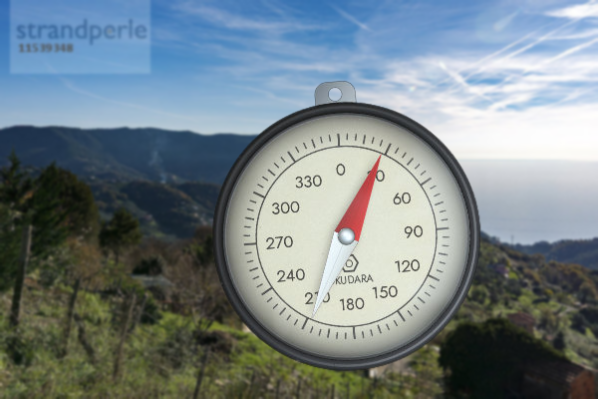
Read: 27.5°
